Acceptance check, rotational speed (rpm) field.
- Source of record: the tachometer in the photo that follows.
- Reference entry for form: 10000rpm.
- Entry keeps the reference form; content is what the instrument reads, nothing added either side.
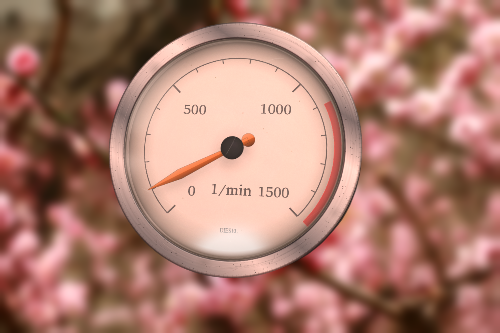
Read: 100rpm
